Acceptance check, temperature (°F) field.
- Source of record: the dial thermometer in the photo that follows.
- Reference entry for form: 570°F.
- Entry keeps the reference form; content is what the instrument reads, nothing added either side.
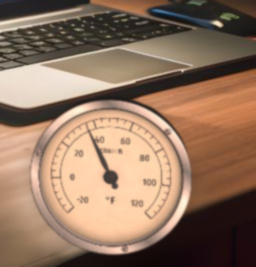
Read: 36°F
